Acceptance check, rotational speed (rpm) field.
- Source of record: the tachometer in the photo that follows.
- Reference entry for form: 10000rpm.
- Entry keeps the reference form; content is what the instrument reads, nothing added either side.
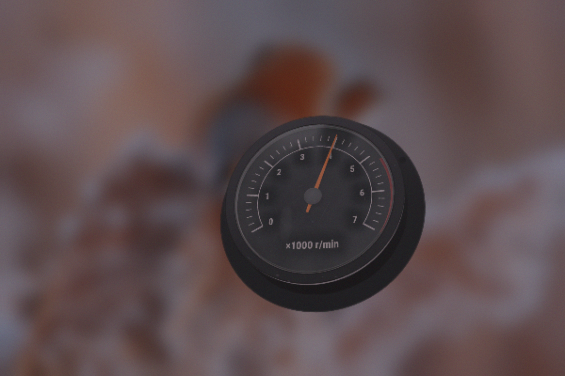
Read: 4000rpm
